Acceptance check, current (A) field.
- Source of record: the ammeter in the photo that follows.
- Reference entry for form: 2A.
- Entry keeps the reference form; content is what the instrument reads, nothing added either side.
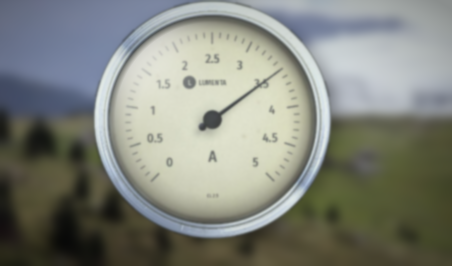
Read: 3.5A
